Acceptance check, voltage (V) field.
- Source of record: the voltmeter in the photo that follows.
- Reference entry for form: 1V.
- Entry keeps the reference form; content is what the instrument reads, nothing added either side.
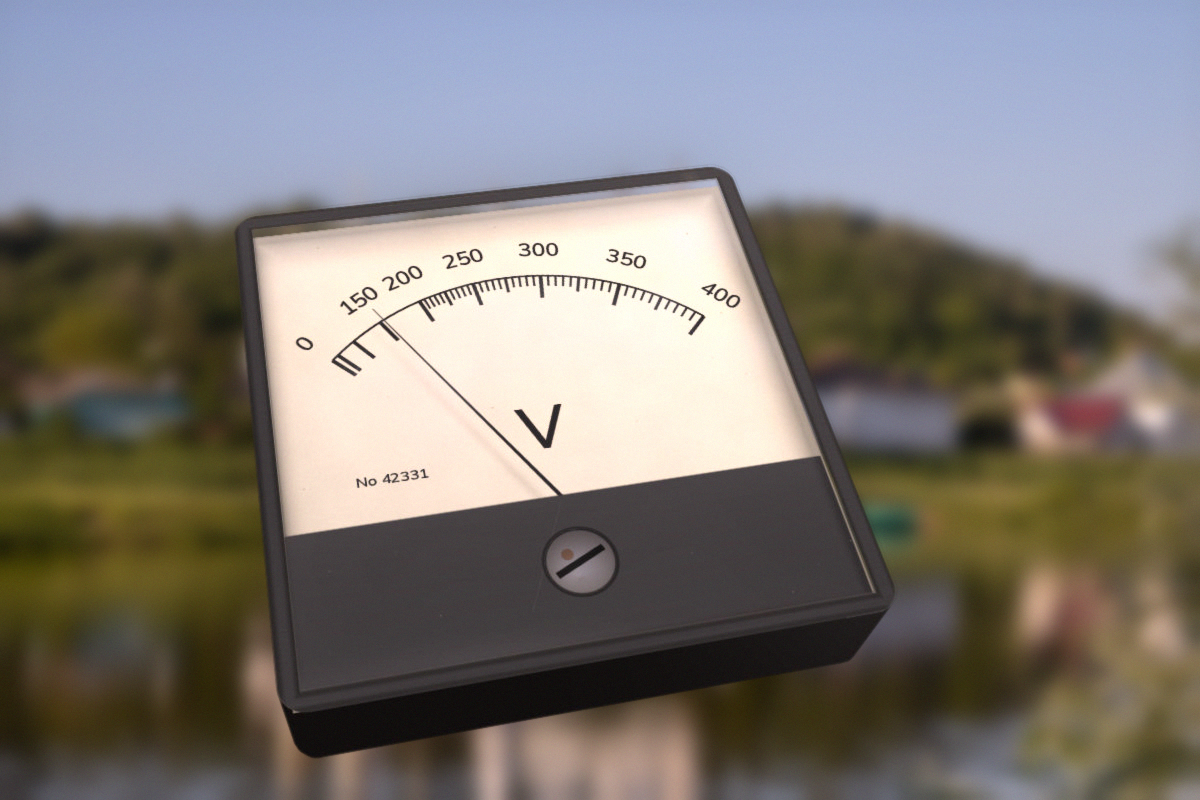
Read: 150V
